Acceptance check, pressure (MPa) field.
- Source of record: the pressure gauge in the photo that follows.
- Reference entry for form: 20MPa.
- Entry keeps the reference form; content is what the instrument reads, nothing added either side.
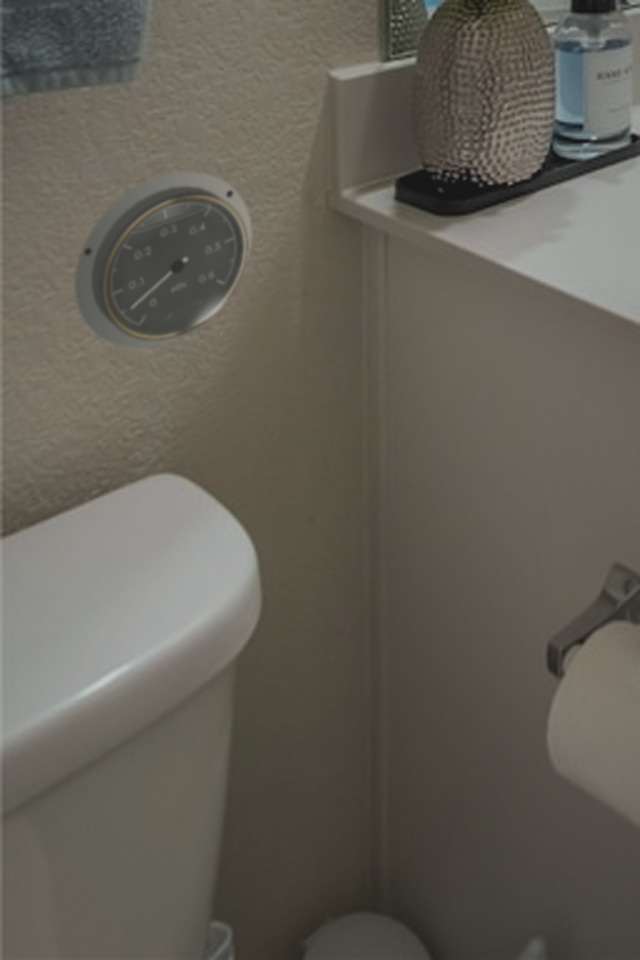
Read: 0.05MPa
